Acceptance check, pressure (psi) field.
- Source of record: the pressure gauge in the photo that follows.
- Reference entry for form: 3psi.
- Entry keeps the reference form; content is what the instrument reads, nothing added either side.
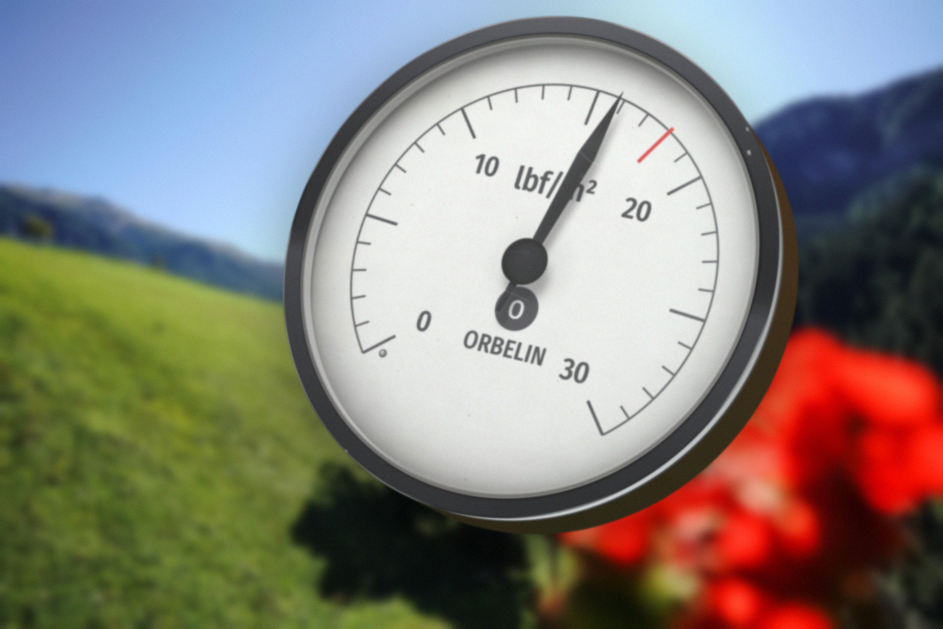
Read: 16psi
